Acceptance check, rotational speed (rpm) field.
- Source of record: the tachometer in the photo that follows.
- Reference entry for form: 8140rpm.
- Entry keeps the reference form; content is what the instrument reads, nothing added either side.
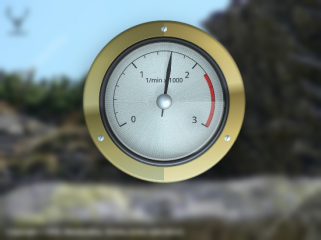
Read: 1600rpm
